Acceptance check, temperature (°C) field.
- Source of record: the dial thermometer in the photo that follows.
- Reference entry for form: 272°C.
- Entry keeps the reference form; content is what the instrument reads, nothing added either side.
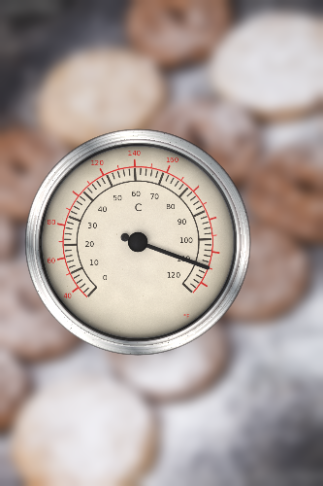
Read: 110°C
